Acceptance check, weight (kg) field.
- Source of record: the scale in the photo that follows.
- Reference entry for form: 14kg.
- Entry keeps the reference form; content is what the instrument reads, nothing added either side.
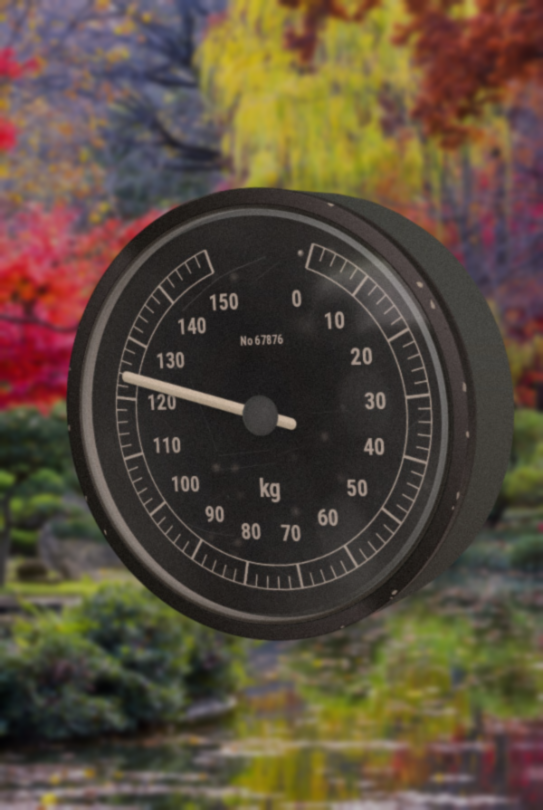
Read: 124kg
